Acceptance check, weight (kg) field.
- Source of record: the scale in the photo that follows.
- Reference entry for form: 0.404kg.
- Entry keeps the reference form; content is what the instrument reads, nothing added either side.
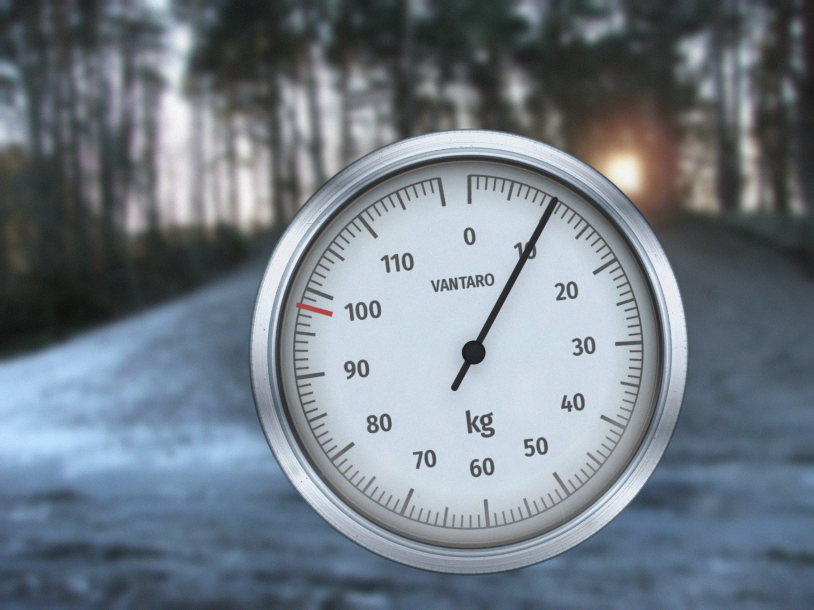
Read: 10kg
